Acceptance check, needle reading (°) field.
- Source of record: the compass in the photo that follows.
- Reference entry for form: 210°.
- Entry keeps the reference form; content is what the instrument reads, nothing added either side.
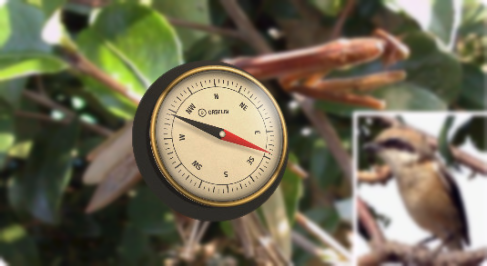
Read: 115°
